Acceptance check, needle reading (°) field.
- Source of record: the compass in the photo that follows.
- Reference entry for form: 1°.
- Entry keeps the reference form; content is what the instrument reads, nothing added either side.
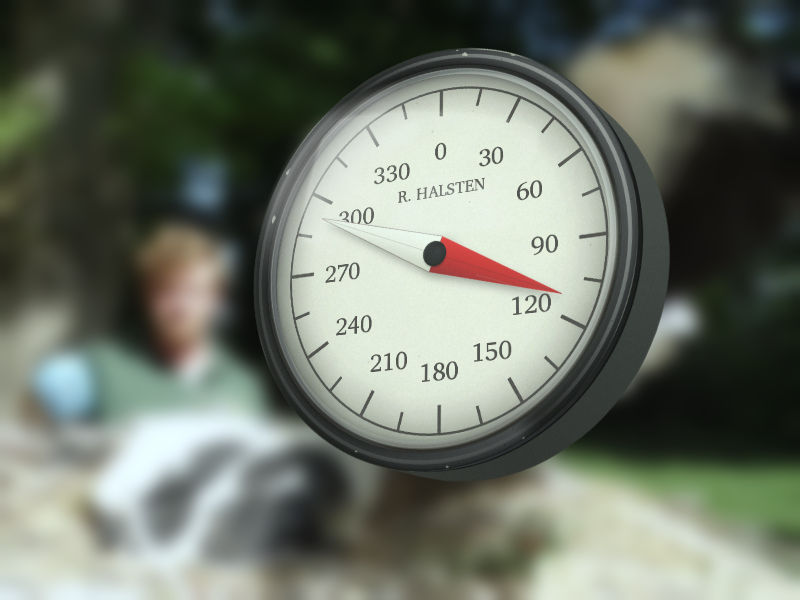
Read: 112.5°
